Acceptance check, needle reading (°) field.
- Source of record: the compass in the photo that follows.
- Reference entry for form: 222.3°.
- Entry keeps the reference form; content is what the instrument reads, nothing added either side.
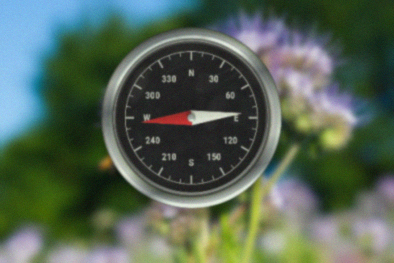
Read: 265°
